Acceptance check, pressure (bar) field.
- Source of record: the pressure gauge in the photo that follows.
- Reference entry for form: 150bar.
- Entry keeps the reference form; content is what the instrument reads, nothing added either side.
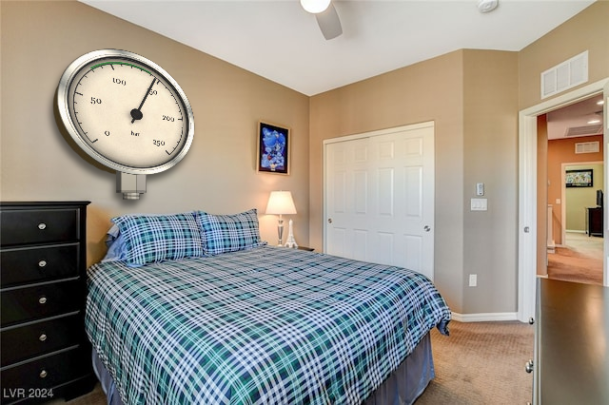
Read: 145bar
